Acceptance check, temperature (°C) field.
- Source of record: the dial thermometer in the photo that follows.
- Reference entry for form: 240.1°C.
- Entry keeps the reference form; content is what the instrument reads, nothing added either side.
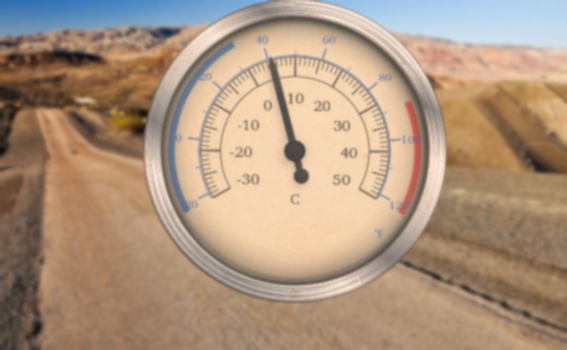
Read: 5°C
